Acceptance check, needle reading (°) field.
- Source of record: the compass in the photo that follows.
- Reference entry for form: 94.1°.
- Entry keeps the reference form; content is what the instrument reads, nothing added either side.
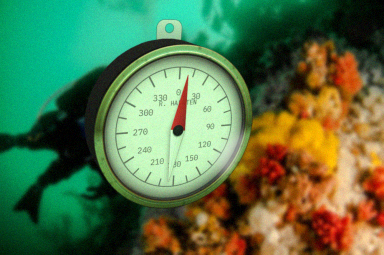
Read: 7.5°
